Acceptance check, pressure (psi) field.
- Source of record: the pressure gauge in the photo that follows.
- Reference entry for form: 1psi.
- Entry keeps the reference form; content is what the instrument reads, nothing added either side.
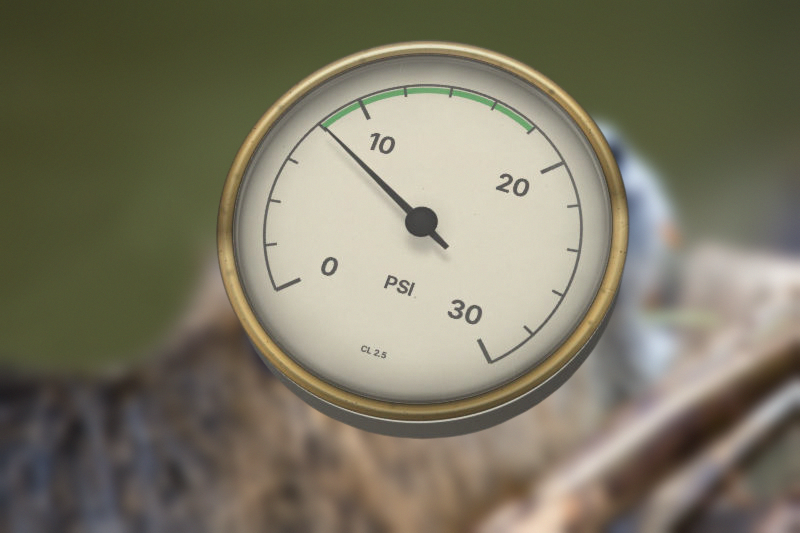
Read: 8psi
